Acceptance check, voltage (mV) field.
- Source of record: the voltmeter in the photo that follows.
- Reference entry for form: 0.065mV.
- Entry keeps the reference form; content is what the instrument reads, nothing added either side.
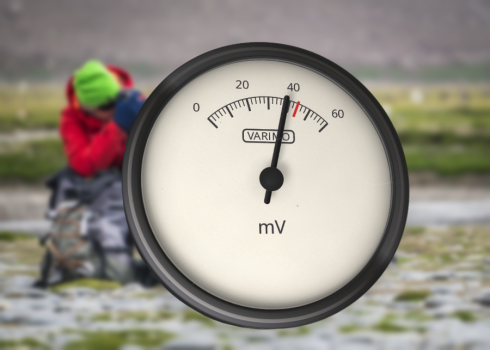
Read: 38mV
